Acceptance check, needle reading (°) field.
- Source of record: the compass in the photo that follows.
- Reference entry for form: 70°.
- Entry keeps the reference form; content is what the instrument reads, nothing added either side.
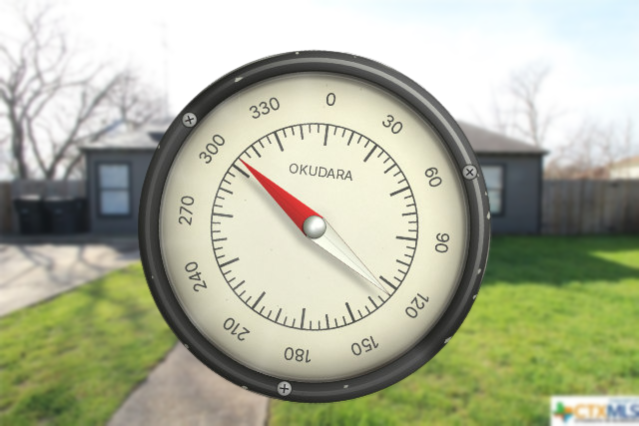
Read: 305°
